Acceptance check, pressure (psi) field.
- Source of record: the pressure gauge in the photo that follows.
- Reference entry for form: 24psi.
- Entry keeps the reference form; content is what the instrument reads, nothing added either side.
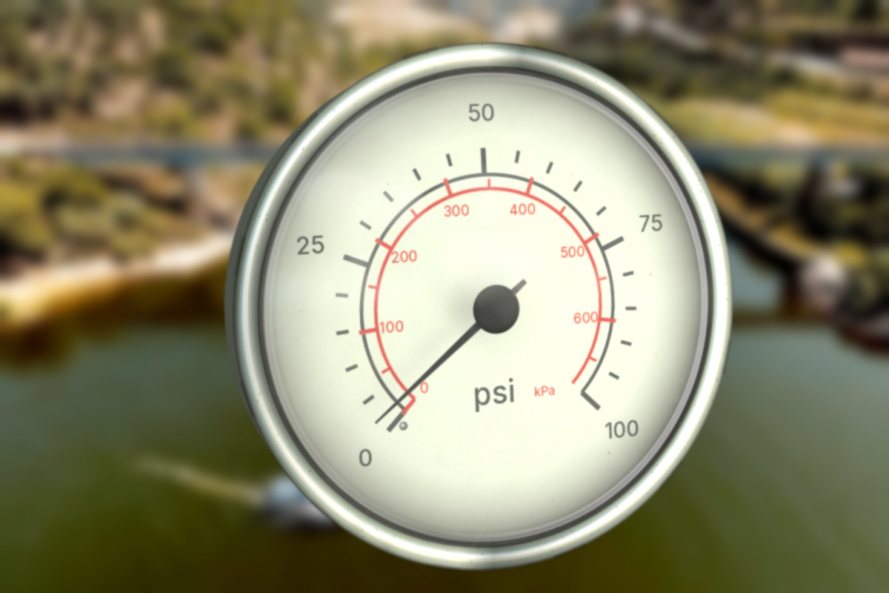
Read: 2.5psi
